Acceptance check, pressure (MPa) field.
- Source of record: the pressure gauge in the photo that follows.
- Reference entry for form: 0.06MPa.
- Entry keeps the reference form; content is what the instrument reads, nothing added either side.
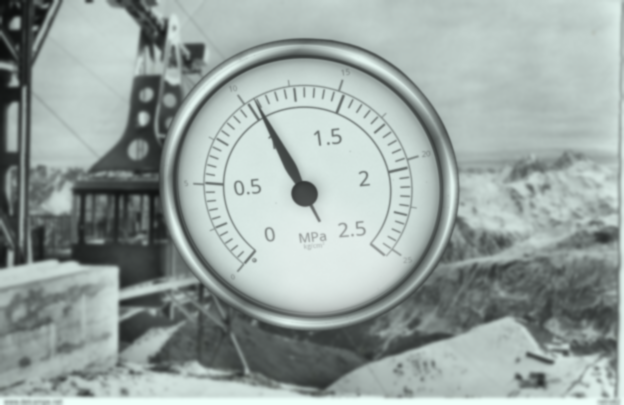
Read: 1.05MPa
